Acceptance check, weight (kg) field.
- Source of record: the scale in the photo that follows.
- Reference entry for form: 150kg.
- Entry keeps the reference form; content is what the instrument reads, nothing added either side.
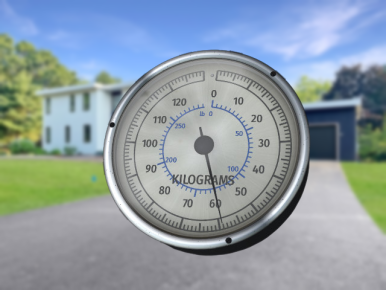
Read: 59kg
